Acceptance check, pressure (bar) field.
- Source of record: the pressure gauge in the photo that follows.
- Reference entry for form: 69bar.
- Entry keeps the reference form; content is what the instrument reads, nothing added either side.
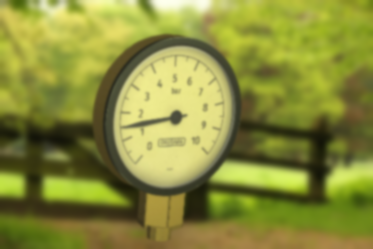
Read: 1.5bar
